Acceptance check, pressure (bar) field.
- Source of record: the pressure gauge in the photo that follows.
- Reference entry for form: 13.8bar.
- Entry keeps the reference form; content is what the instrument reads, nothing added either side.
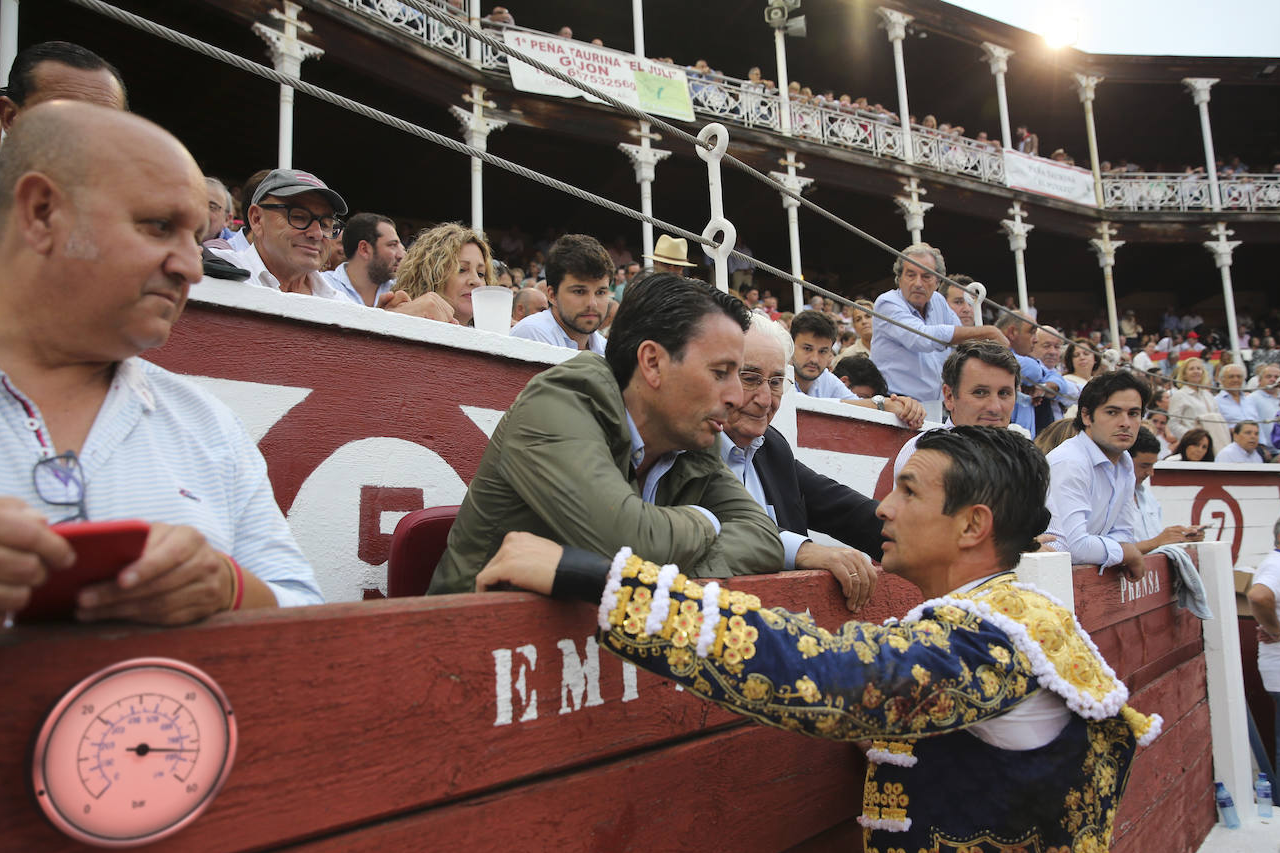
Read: 52.5bar
